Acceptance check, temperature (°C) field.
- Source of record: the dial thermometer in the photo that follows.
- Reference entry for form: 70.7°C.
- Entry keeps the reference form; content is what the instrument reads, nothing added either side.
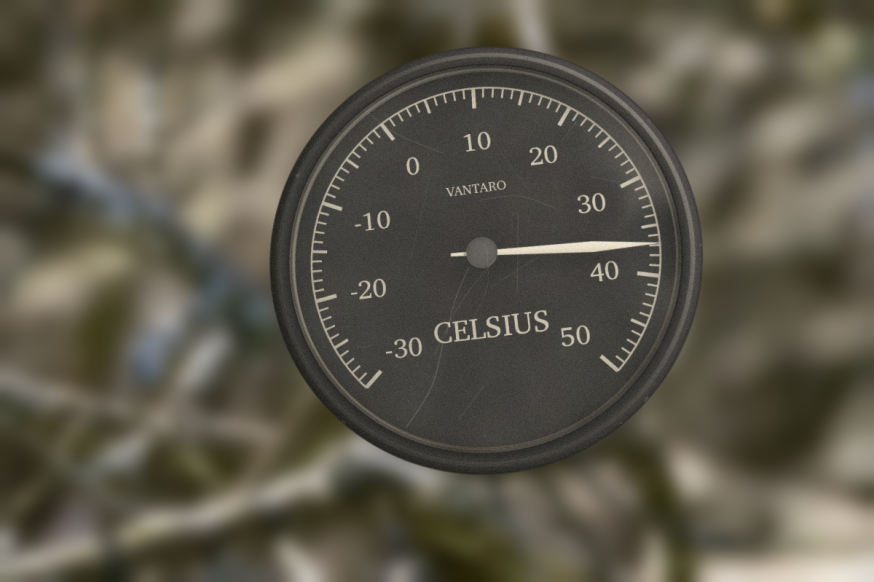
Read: 37°C
